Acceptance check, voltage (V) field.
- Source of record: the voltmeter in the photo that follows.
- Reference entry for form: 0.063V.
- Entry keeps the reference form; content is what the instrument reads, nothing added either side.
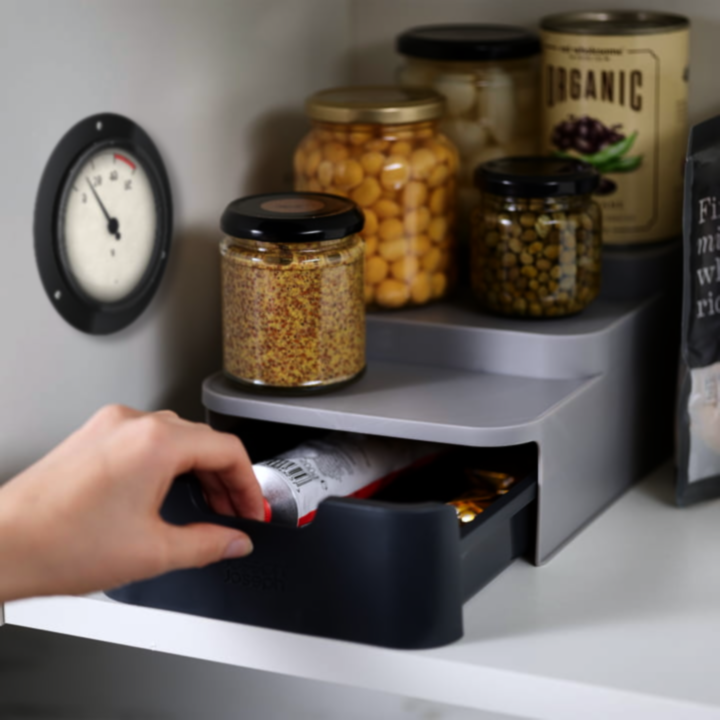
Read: 10V
